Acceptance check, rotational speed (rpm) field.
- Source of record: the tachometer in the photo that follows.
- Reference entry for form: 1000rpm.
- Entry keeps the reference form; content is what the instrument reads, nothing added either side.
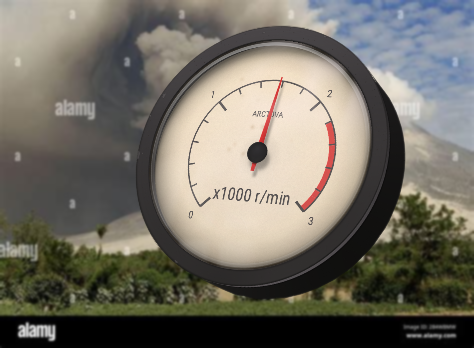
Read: 1600rpm
